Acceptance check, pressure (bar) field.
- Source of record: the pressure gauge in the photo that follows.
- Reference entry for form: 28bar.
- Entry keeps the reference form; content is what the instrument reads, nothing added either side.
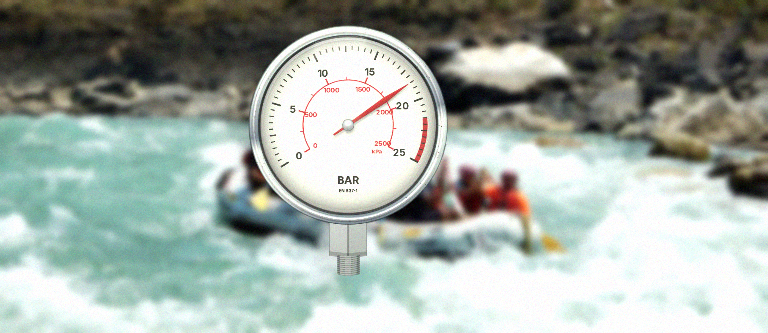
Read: 18.5bar
